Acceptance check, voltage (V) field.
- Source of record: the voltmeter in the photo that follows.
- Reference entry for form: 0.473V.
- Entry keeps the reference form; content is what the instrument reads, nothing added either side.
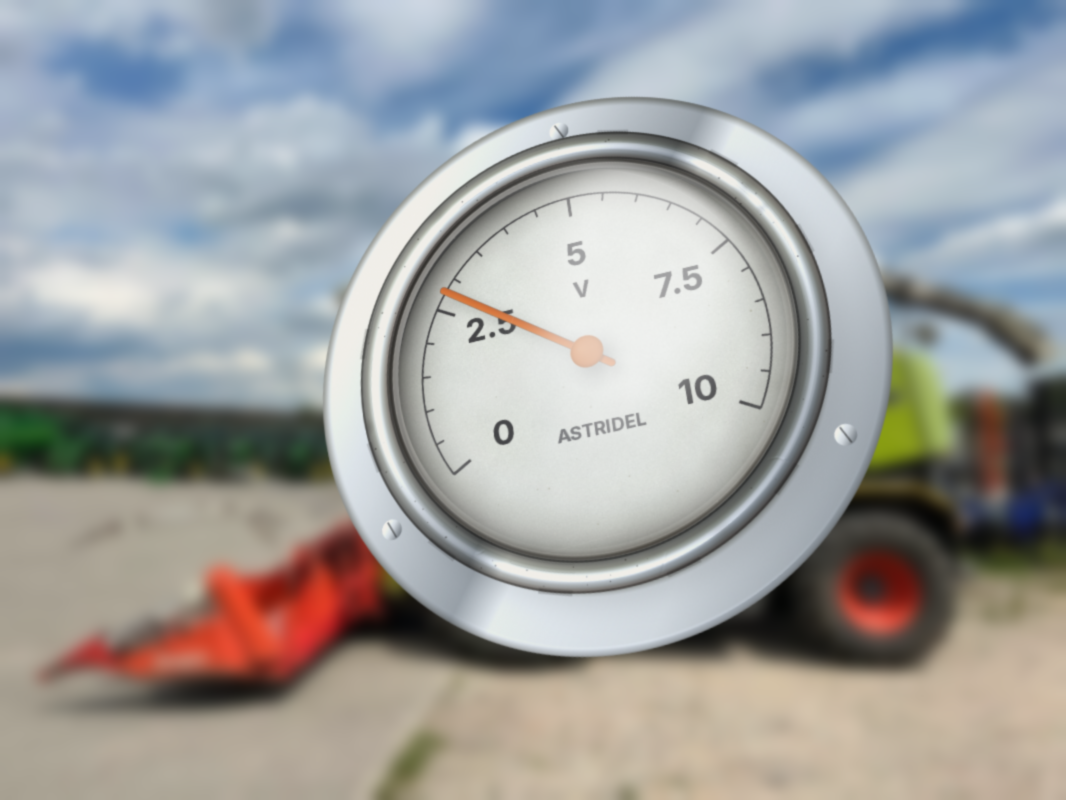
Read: 2.75V
